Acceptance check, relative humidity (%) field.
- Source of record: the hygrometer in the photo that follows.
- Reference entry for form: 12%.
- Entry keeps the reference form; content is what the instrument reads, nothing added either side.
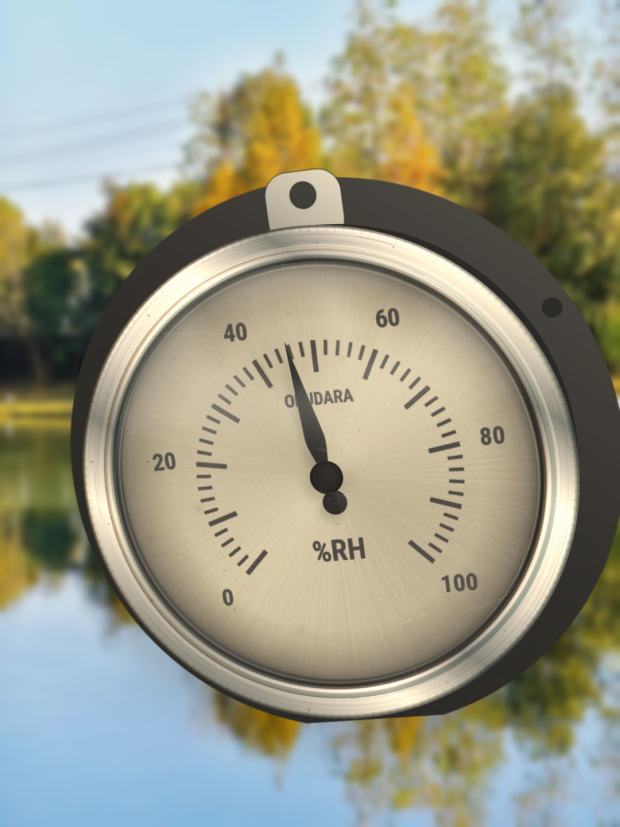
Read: 46%
